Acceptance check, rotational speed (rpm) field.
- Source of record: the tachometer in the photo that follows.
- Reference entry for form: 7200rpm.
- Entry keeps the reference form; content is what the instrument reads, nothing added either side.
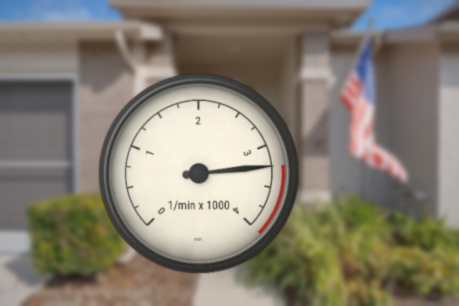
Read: 3250rpm
